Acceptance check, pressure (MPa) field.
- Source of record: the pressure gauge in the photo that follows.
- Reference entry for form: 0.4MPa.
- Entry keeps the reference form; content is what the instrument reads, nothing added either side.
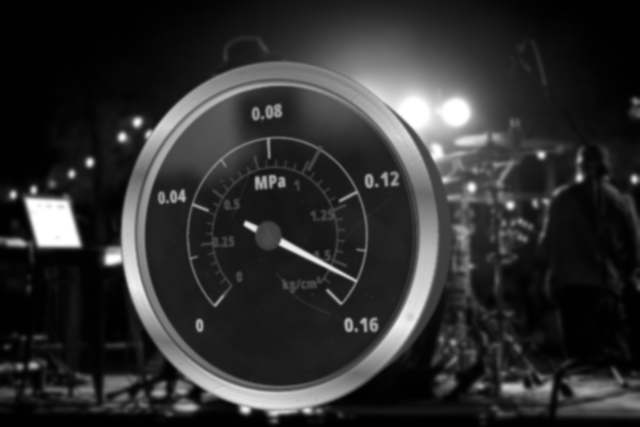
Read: 0.15MPa
